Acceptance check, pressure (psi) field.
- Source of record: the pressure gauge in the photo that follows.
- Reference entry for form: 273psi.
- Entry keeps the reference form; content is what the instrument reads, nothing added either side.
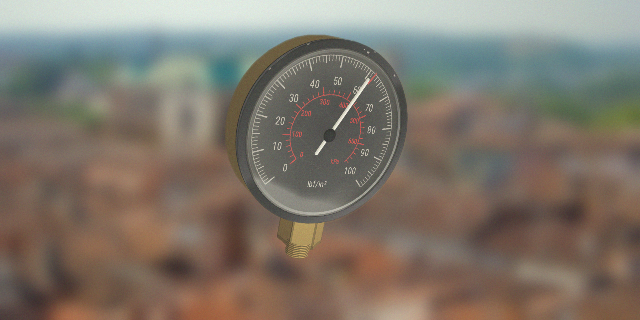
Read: 60psi
